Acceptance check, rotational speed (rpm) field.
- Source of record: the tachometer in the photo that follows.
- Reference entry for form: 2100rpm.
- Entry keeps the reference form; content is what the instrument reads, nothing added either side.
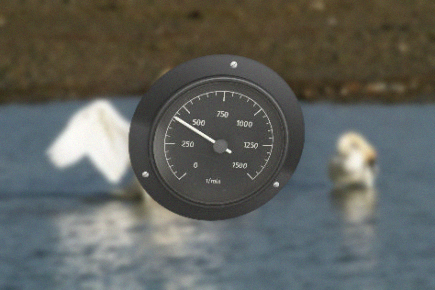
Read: 425rpm
